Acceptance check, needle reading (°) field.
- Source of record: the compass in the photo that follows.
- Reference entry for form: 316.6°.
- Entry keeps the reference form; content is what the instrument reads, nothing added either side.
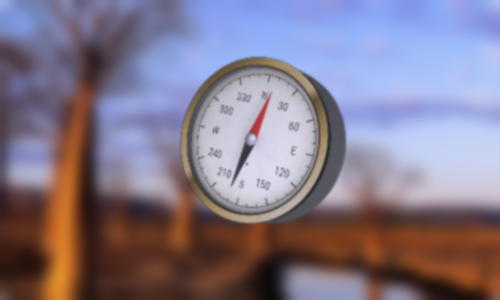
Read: 10°
